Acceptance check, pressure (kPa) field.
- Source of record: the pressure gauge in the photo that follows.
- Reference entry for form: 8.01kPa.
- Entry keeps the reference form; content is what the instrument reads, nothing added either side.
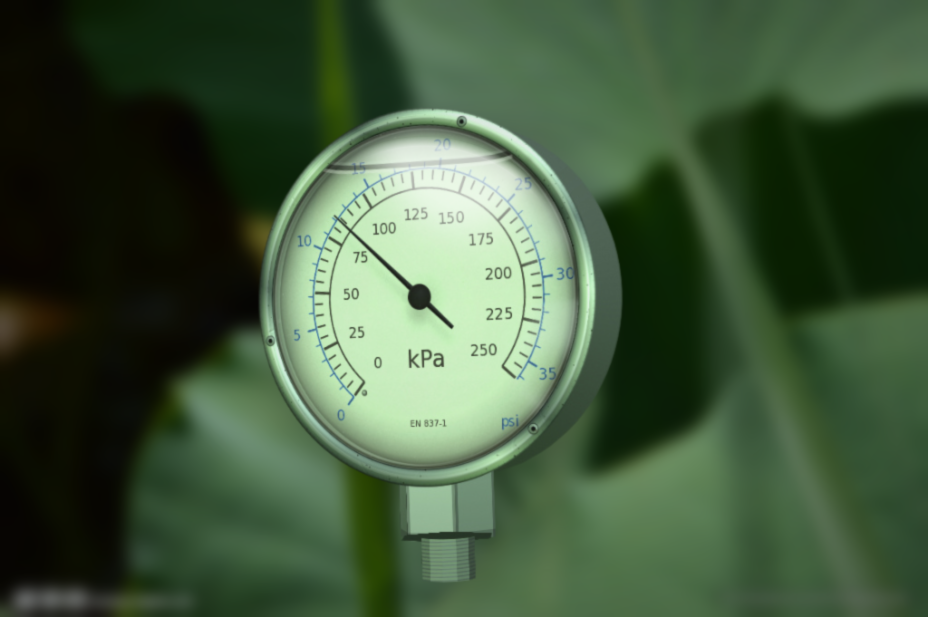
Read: 85kPa
